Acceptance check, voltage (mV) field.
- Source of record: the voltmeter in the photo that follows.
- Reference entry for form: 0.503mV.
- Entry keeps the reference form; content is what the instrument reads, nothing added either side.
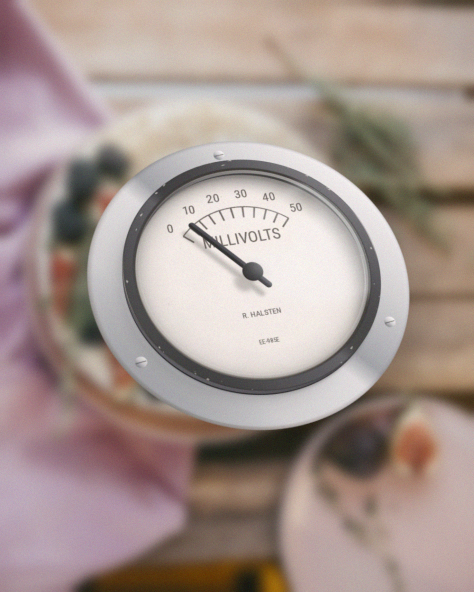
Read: 5mV
